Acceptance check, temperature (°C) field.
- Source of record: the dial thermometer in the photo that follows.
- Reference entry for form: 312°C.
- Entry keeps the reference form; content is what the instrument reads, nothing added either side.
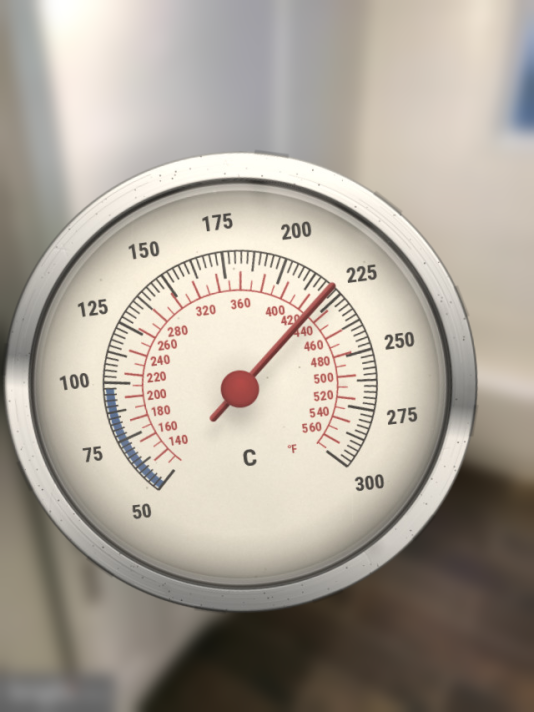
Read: 220°C
